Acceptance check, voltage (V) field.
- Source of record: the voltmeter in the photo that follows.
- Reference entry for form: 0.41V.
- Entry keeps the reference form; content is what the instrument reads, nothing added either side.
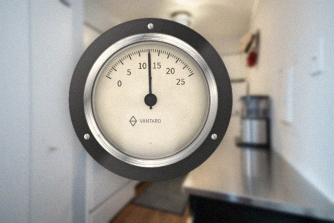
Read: 12.5V
